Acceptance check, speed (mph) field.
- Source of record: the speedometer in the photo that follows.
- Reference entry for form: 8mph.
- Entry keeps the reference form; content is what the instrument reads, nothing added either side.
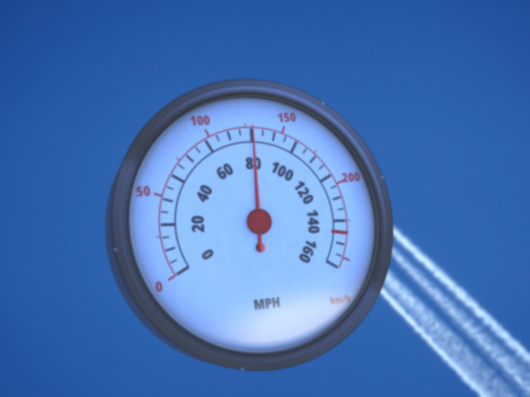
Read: 80mph
